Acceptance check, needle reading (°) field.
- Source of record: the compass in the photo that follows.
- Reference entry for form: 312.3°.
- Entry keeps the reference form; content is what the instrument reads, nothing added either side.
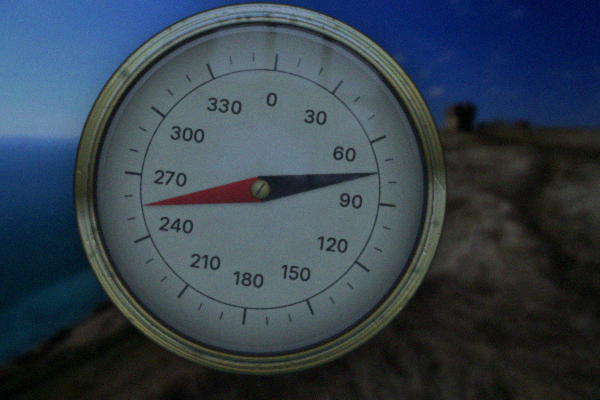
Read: 255°
